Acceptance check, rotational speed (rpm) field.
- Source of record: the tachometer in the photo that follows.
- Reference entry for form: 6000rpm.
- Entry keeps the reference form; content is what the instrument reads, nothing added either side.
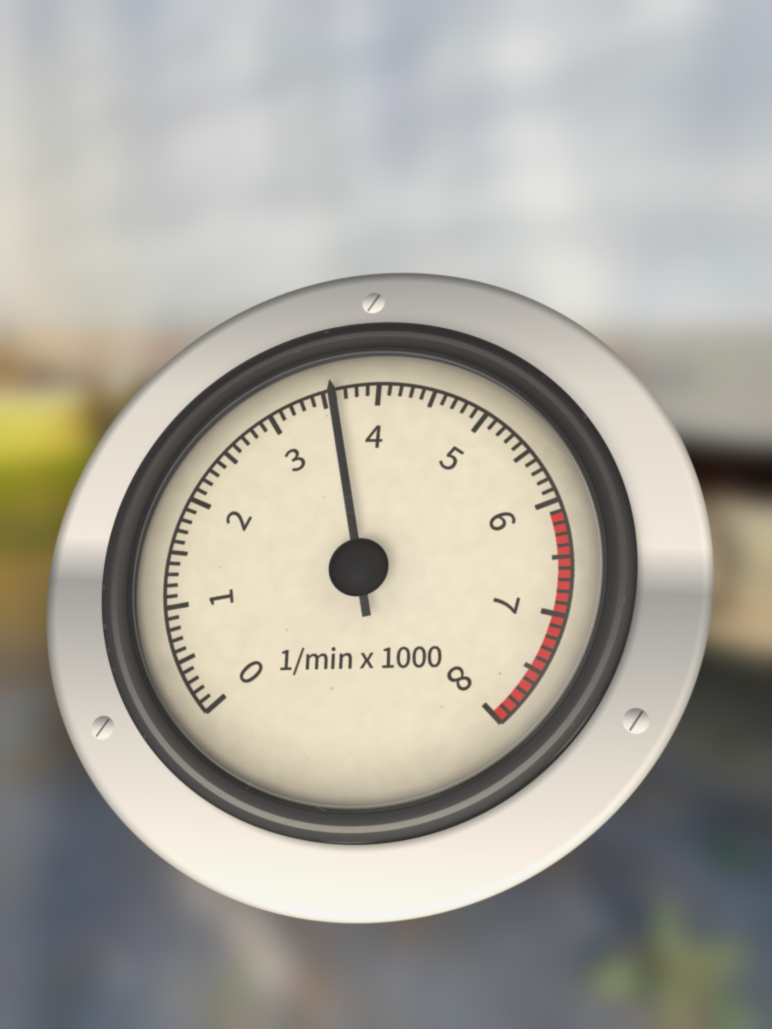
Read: 3600rpm
